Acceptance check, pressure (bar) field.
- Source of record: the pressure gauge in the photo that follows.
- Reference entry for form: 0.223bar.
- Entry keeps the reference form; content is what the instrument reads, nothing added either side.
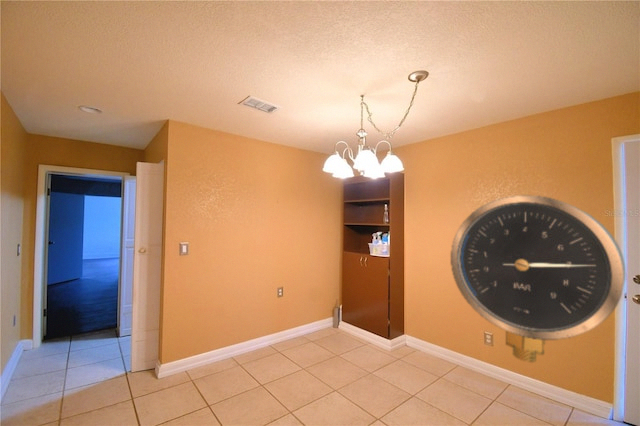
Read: 7bar
